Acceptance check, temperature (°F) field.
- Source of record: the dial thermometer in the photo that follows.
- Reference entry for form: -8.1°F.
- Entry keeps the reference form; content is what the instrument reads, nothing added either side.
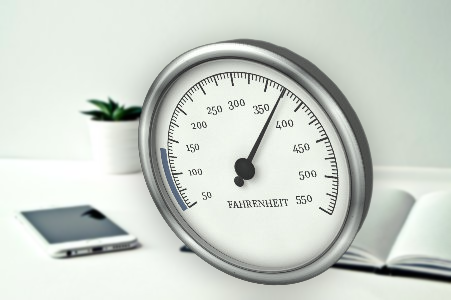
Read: 375°F
